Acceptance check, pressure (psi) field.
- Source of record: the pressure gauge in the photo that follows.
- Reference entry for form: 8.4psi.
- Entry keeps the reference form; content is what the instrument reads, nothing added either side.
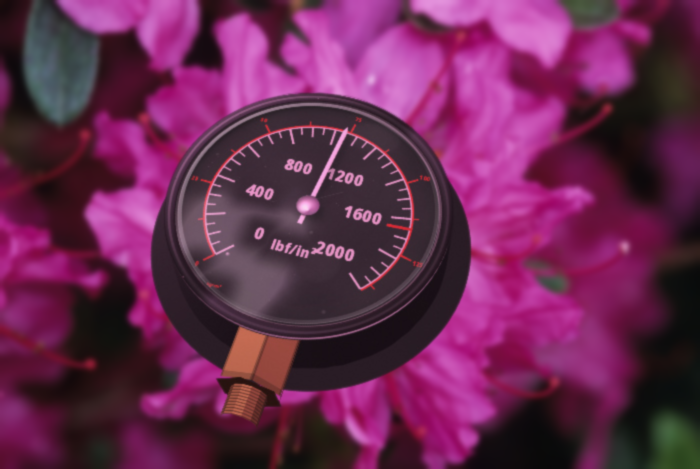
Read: 1050psi
